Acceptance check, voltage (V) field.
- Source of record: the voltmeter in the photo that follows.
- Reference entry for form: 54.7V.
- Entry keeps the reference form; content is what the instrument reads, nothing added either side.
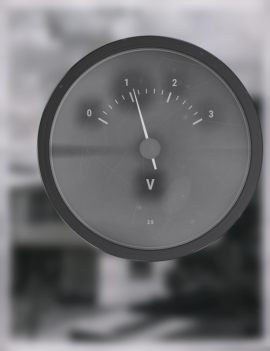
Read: 1.1V
